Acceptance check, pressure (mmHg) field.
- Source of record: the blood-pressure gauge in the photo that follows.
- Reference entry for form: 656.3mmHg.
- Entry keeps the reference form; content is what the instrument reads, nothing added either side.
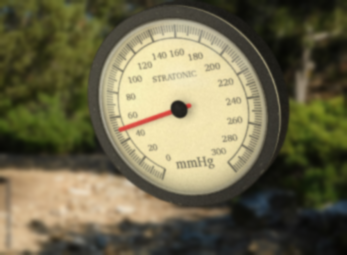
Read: 50mmHg
